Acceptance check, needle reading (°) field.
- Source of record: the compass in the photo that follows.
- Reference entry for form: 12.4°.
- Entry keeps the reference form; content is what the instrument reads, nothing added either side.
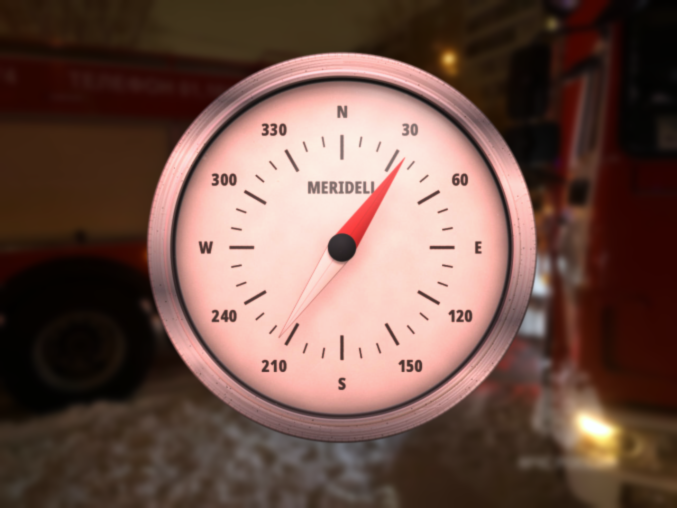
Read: 35°
